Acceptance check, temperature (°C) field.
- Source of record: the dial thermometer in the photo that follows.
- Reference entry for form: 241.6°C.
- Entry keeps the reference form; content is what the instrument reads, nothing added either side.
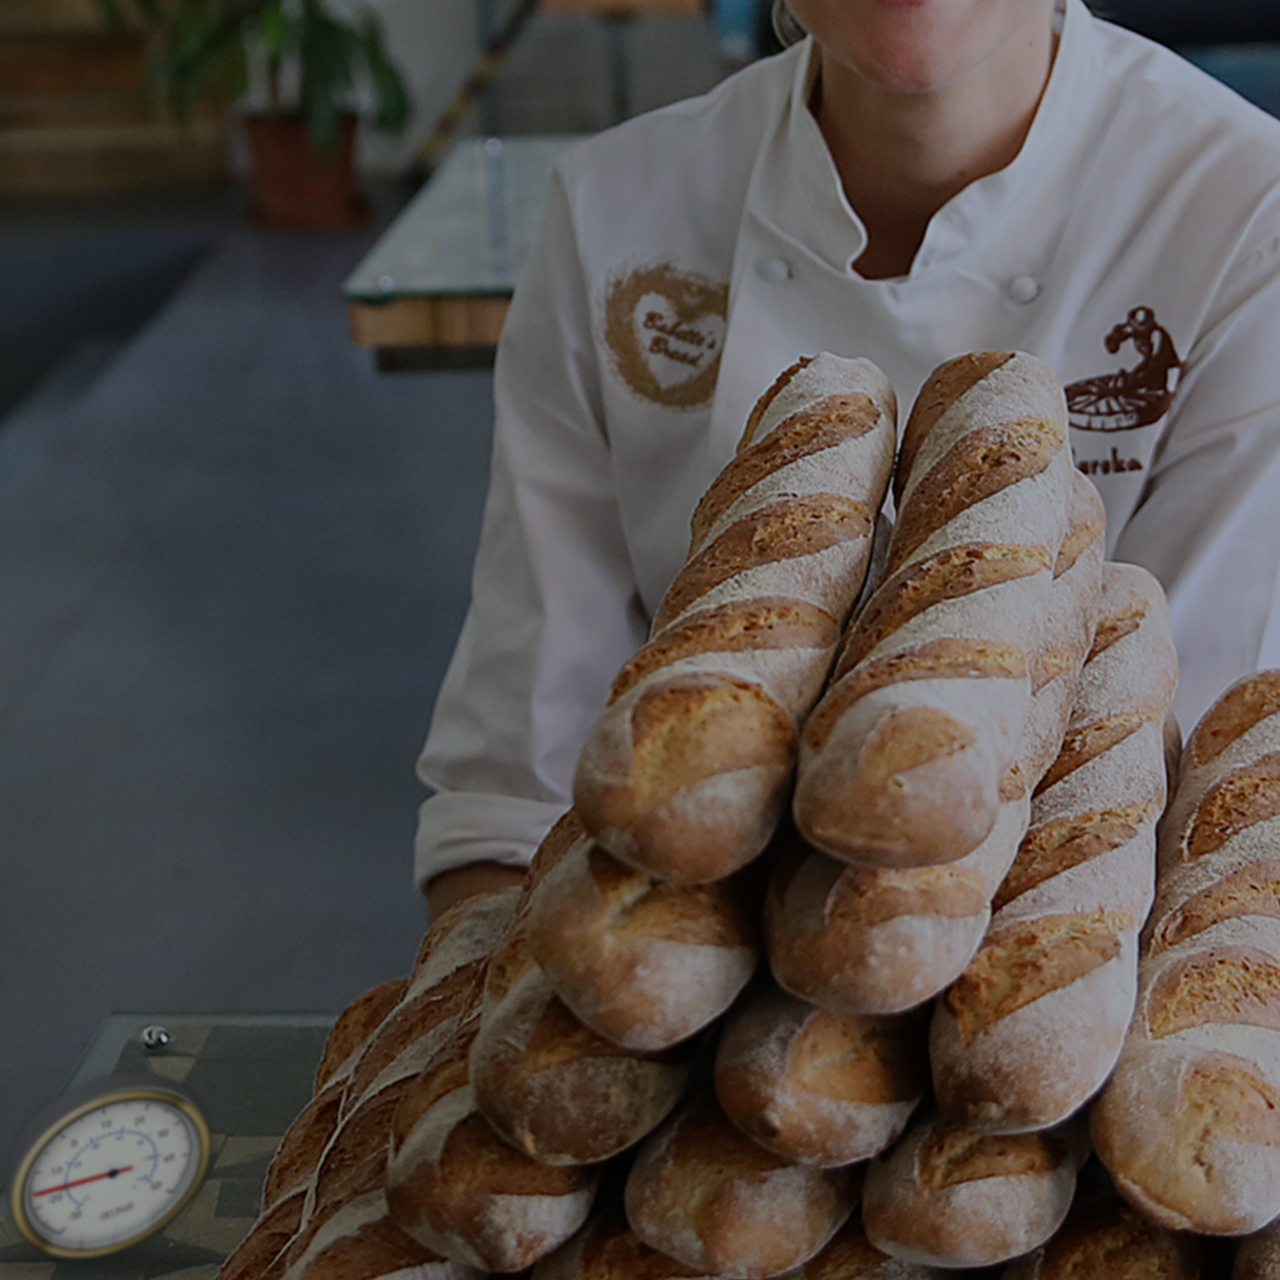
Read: -15°C
